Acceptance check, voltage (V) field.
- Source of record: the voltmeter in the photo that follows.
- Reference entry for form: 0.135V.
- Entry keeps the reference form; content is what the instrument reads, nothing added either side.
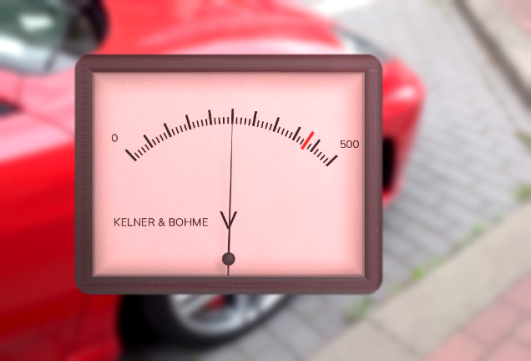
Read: 250V
